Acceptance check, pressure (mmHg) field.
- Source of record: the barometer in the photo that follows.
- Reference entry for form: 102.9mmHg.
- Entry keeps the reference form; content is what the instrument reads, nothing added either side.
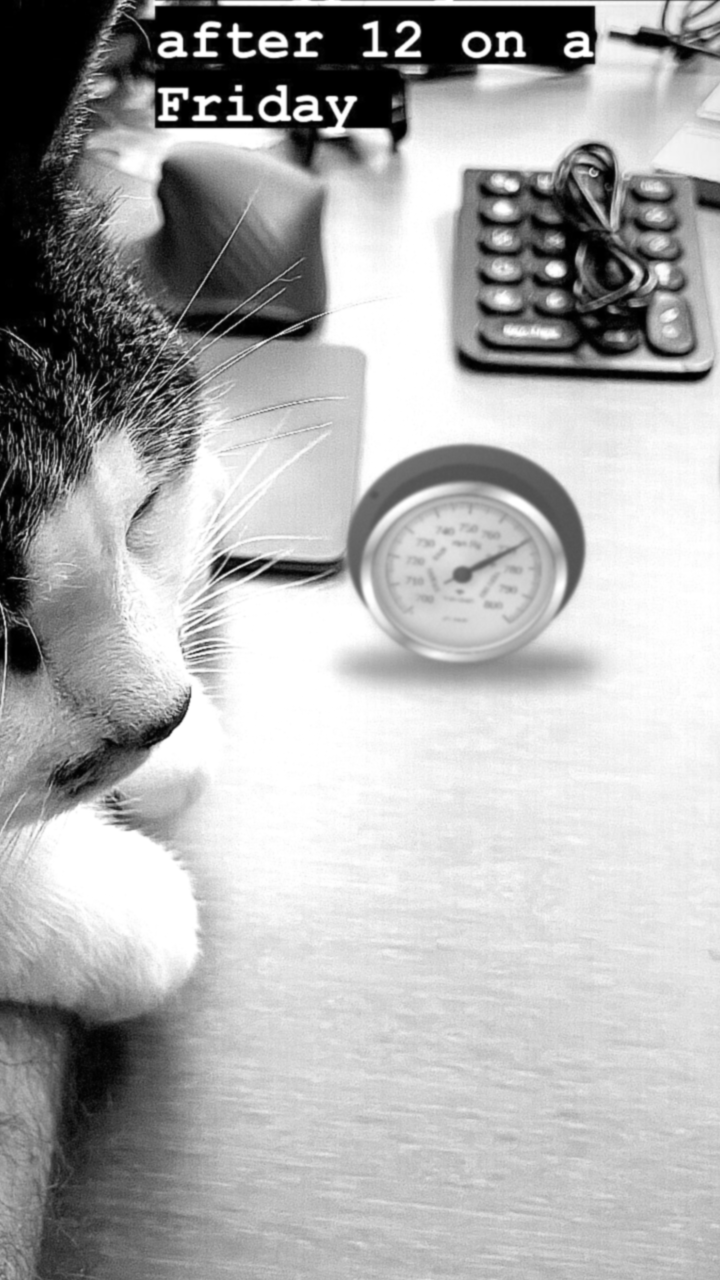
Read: 770mmHg
